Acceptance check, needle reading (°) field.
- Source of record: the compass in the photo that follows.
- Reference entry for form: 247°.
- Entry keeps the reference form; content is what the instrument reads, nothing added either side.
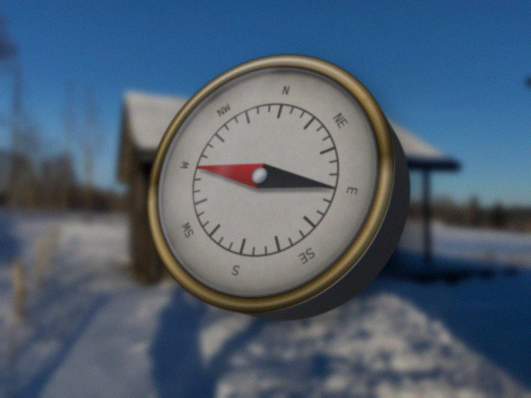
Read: 270°
